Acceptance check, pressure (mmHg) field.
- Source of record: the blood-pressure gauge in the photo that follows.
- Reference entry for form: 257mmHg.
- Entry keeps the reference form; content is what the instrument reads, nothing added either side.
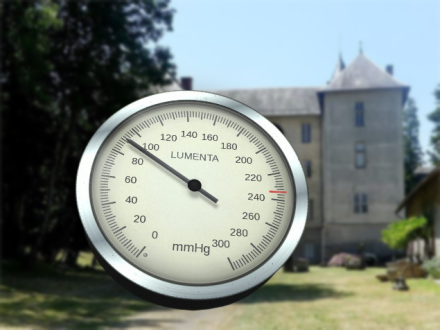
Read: 90mmHg
